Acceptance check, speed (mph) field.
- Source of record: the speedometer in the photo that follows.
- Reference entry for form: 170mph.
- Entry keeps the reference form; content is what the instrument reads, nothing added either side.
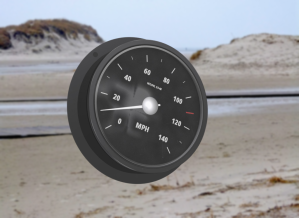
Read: 10mph
